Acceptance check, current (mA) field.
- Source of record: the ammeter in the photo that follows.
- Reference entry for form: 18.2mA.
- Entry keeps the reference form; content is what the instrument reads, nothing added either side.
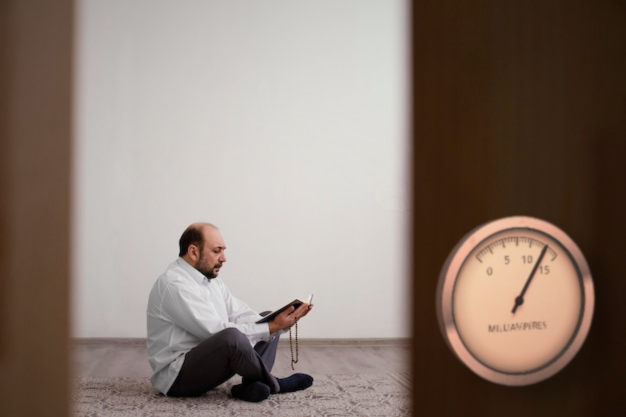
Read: 12.5mA
